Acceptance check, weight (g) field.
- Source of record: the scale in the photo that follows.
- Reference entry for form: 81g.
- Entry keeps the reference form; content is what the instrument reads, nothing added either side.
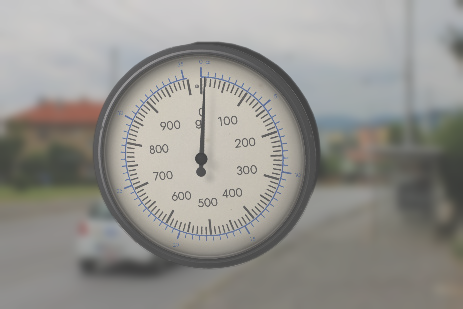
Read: 10g
